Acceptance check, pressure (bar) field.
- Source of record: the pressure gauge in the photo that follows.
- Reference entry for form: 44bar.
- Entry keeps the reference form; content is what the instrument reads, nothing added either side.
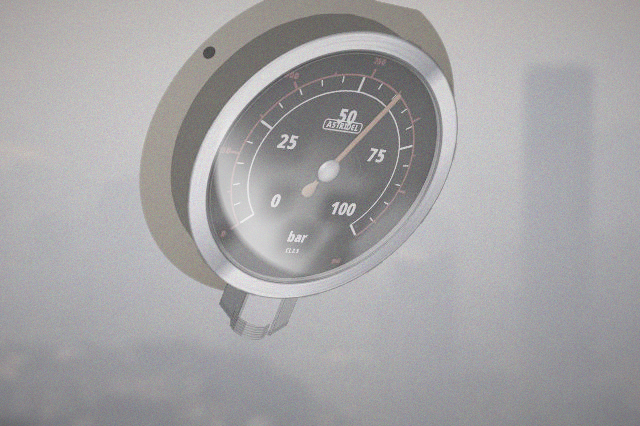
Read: 60bar
